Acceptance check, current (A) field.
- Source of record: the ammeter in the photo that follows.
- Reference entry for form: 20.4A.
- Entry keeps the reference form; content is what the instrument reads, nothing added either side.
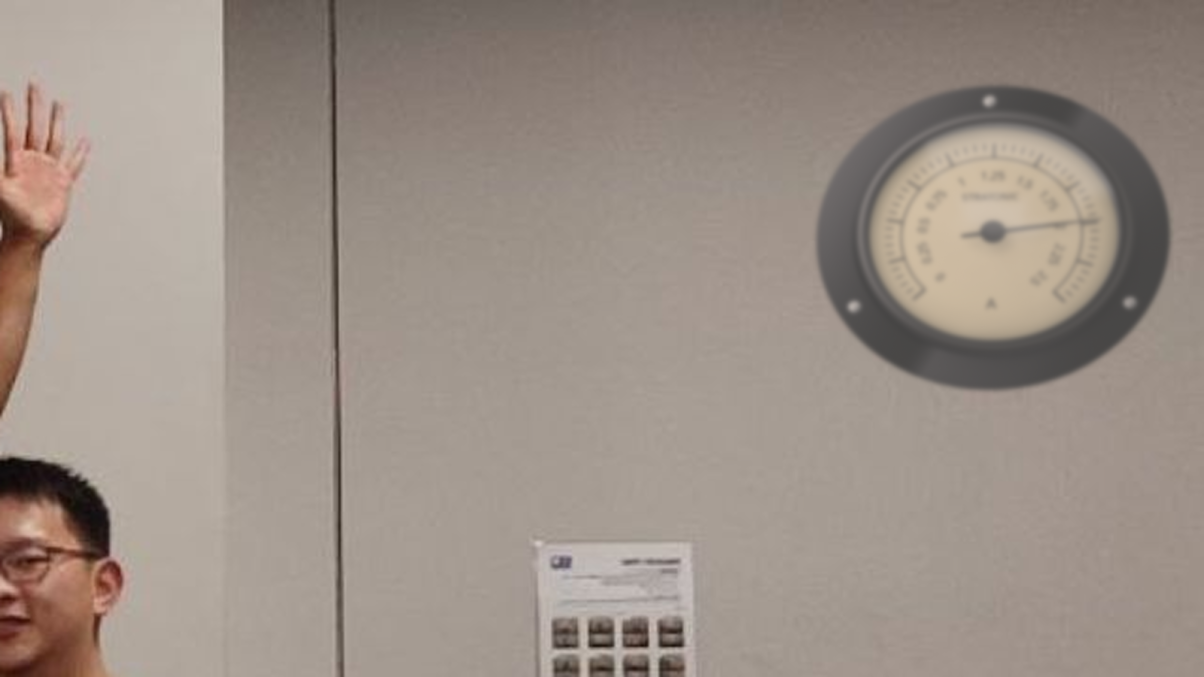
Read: 2A
